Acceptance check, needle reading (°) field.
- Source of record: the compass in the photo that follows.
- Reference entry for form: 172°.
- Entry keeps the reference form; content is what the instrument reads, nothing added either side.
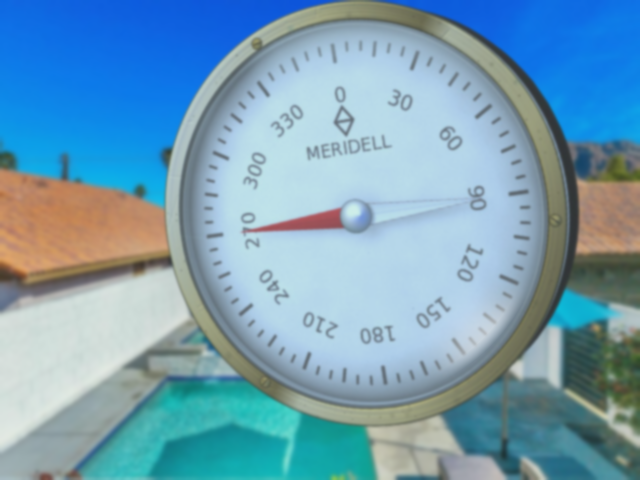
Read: 270°
